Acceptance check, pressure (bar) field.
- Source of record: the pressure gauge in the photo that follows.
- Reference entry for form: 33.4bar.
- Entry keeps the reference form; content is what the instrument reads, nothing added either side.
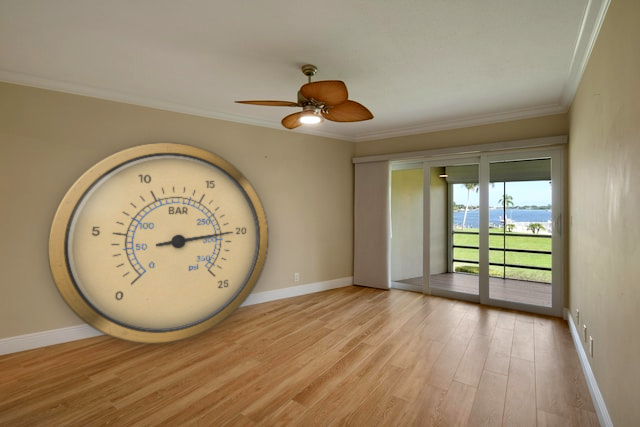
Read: 20bar
